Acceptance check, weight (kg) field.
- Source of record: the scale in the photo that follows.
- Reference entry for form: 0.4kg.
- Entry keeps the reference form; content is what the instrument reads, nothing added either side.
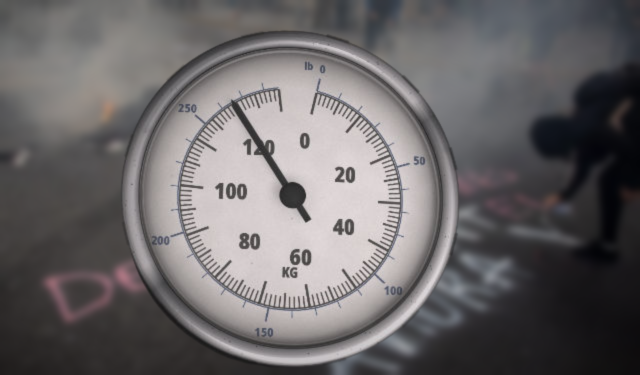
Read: 120kg
